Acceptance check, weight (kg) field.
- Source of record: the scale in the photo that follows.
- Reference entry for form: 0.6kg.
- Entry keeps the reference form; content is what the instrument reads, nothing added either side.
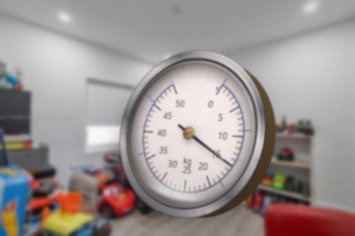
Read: 15kg
